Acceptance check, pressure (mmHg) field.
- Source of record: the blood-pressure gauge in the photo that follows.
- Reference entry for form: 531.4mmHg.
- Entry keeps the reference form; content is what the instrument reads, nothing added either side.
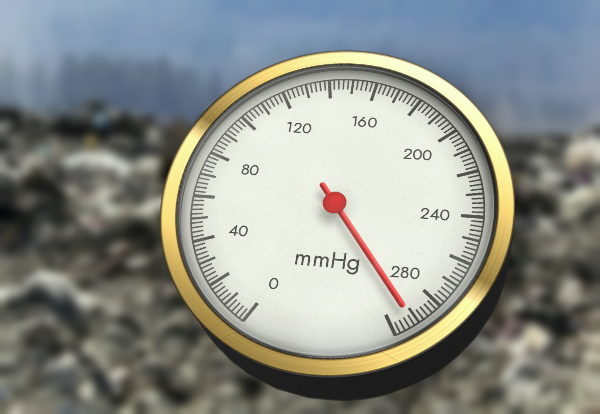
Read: 292mmHg
